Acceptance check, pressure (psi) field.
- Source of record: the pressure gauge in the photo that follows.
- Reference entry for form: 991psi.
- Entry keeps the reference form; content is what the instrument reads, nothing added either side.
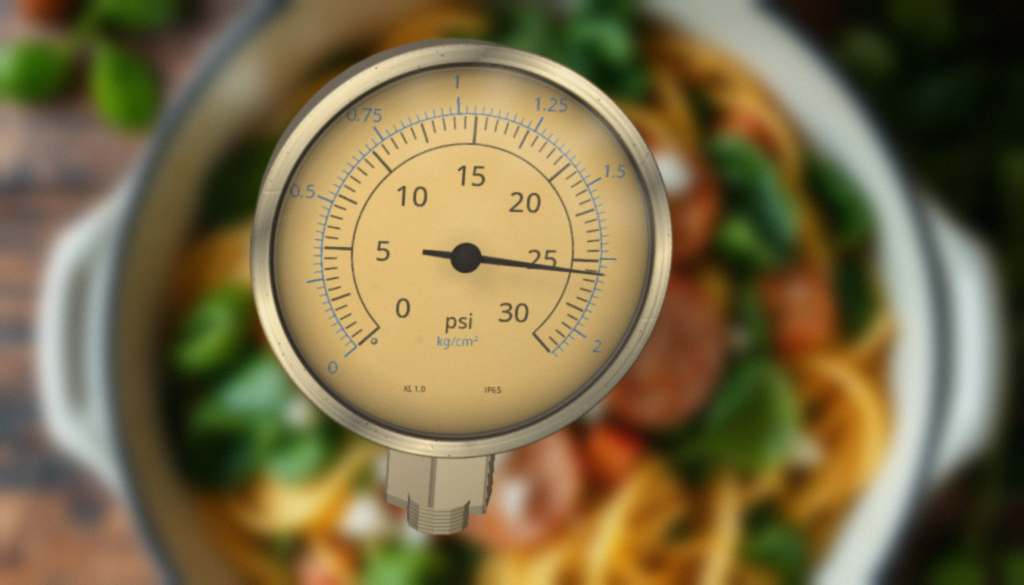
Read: 25.5psi
